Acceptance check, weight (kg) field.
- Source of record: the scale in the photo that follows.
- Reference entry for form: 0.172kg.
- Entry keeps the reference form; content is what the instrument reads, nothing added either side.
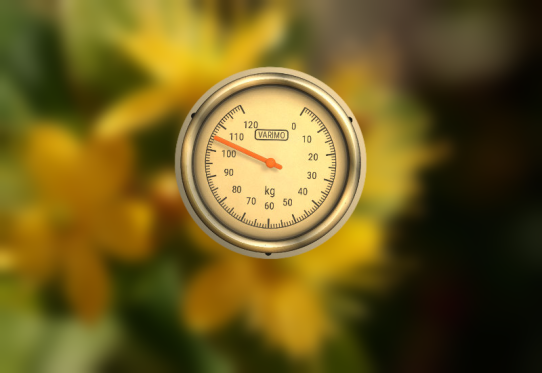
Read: 105kg
